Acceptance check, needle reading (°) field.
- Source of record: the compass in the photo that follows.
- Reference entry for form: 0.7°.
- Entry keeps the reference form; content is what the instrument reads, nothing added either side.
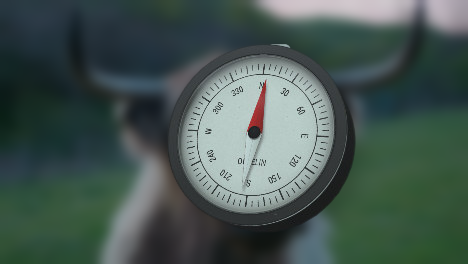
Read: 5°
